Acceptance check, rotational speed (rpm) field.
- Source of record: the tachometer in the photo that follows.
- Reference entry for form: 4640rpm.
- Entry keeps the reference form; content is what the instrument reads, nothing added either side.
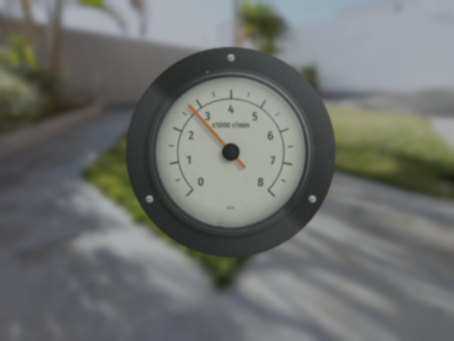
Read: 2750rpm
